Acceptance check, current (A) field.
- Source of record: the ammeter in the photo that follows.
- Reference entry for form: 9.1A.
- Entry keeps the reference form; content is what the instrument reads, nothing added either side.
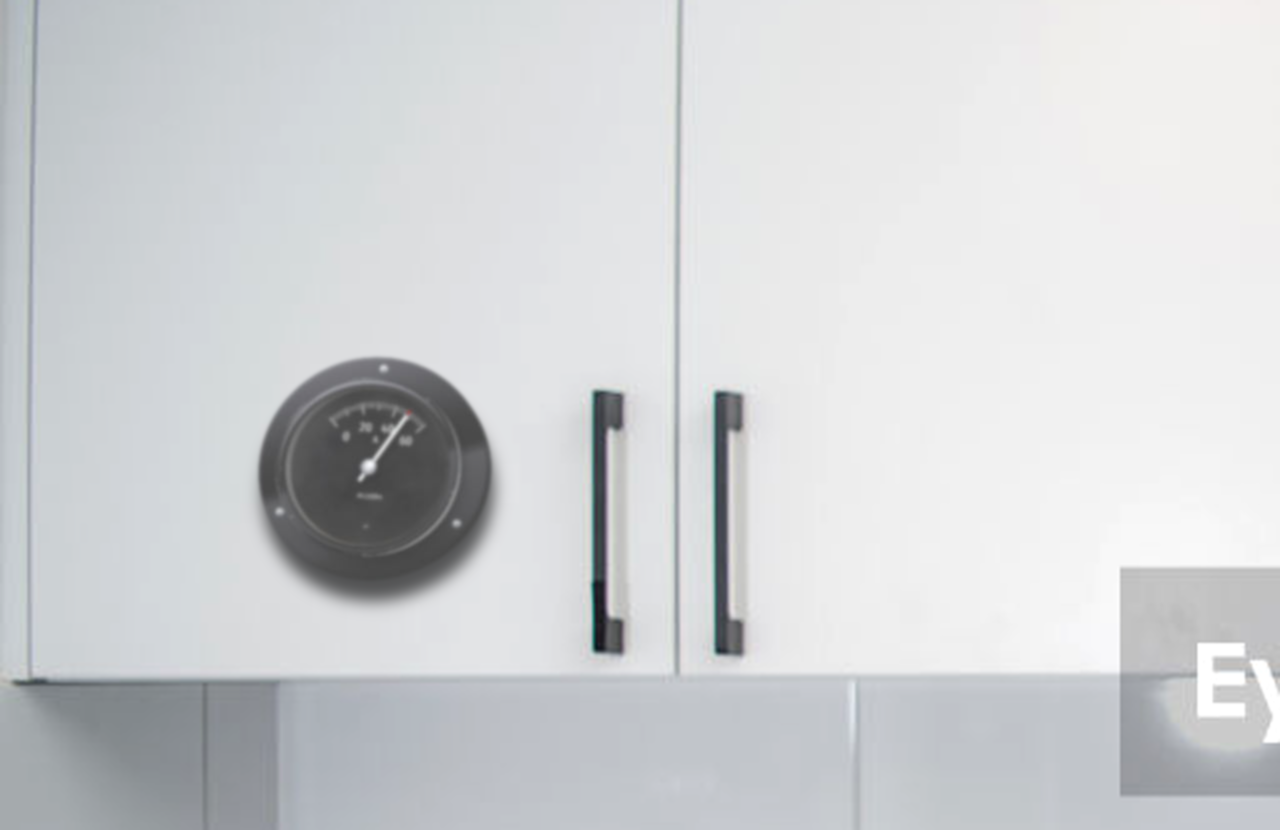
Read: 50A
